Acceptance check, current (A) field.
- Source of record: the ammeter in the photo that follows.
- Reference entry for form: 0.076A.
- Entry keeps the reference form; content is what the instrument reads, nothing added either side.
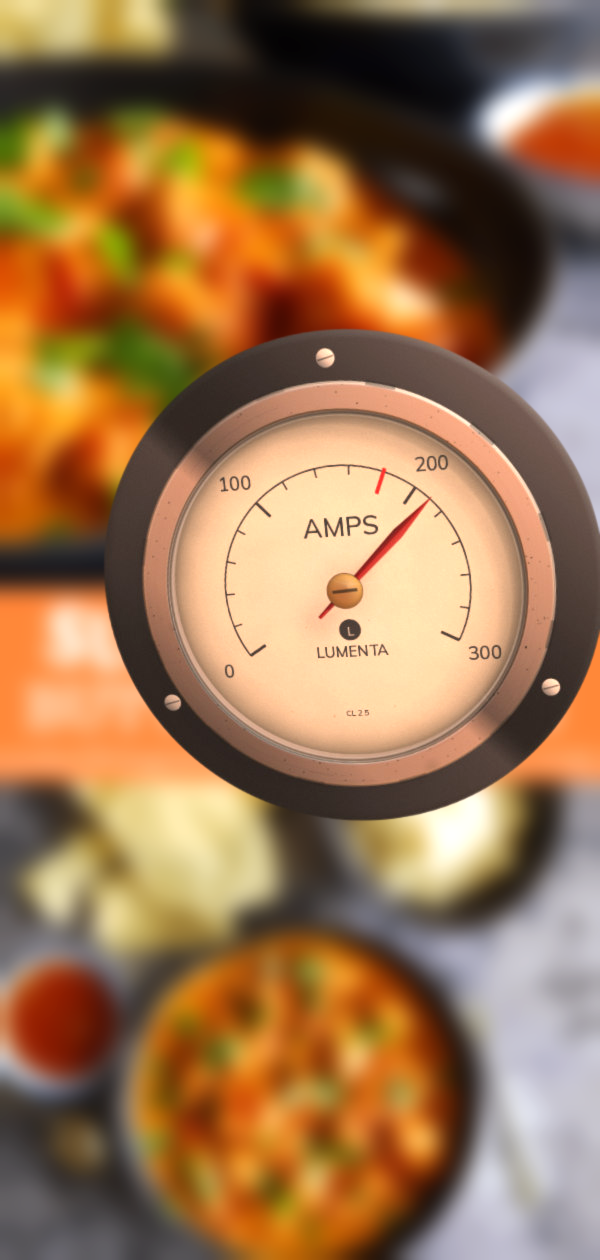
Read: 210A
